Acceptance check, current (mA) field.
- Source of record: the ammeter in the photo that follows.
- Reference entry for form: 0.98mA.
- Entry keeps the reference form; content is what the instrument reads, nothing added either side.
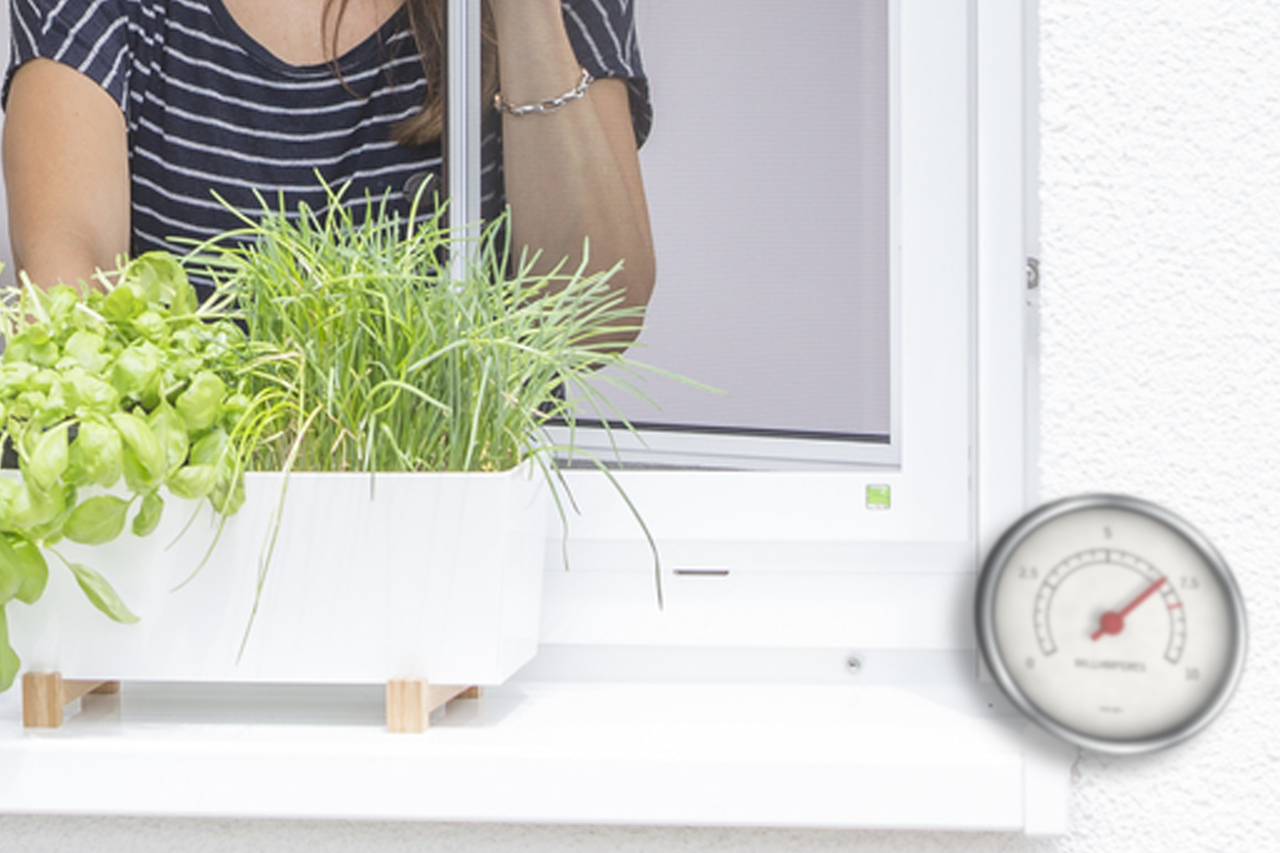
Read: 7mA
